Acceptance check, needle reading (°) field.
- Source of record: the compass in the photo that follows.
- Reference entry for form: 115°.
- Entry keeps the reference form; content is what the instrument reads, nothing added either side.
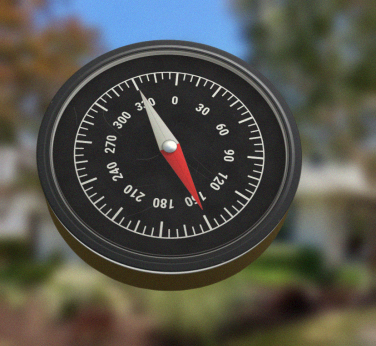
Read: 150°
